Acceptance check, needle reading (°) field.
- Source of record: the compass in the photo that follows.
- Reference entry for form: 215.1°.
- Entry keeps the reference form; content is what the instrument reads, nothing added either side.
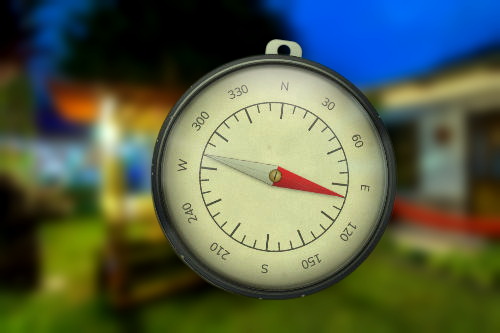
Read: 100°
